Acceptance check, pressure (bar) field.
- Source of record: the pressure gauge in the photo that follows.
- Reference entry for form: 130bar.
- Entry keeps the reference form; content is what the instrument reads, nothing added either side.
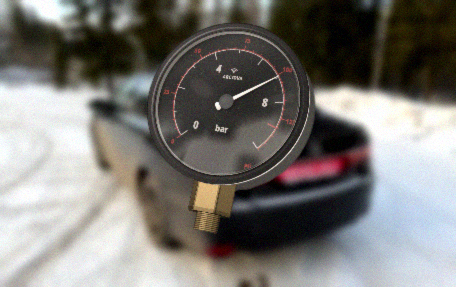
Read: 7bar
